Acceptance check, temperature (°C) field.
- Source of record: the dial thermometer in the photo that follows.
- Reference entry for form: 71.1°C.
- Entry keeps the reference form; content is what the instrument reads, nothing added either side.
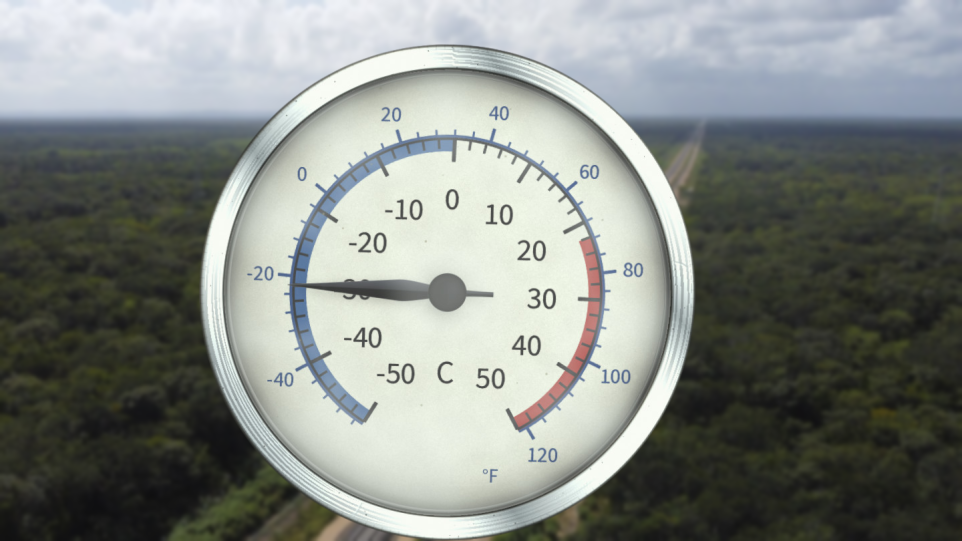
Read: -30°C
